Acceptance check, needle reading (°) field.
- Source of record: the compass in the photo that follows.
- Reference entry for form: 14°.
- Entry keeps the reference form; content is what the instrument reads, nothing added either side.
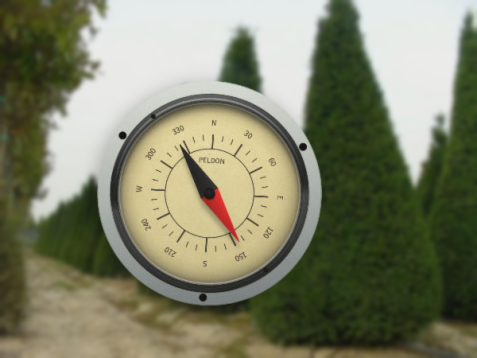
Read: 145°
